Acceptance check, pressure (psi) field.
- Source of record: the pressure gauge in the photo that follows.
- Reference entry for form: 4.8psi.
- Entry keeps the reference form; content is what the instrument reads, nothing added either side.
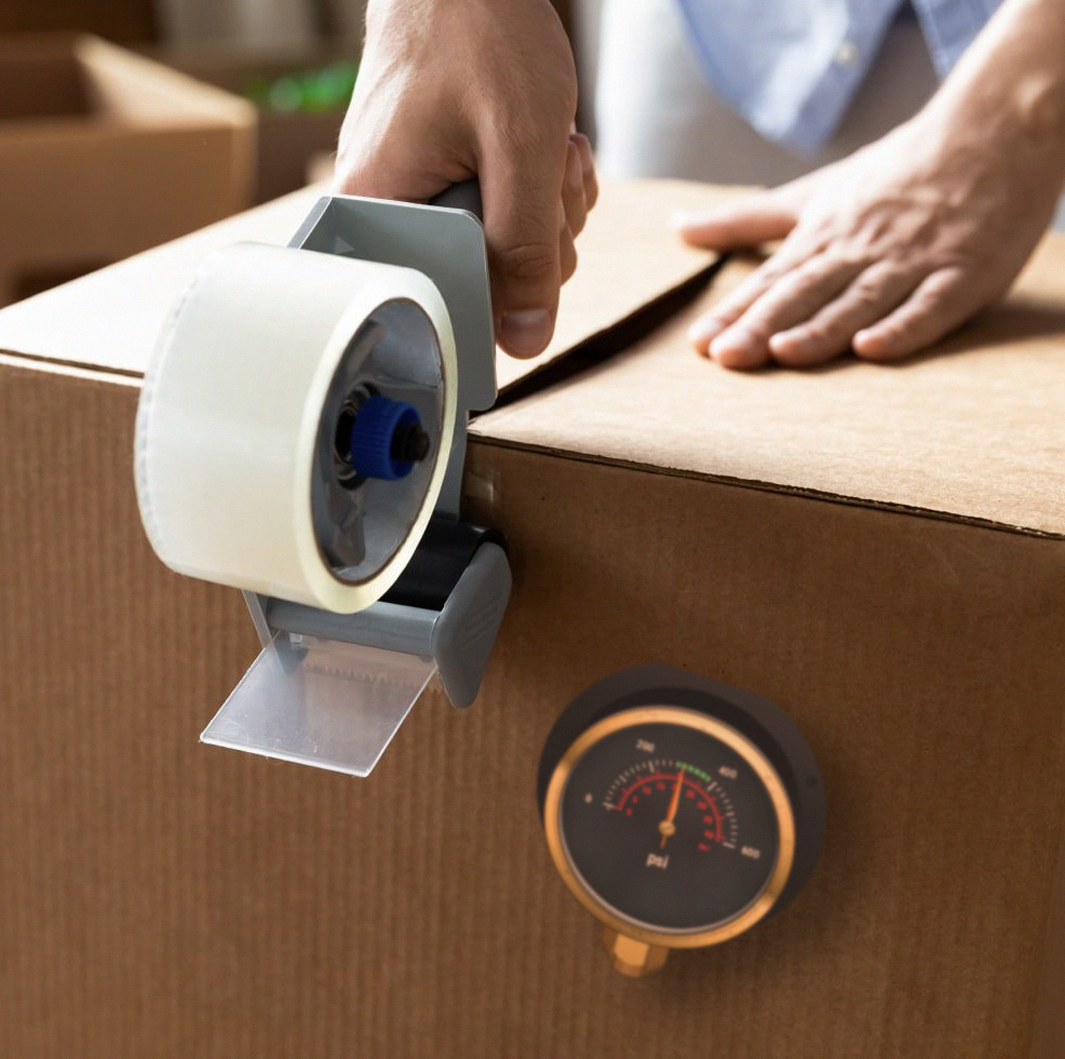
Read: 300psi
